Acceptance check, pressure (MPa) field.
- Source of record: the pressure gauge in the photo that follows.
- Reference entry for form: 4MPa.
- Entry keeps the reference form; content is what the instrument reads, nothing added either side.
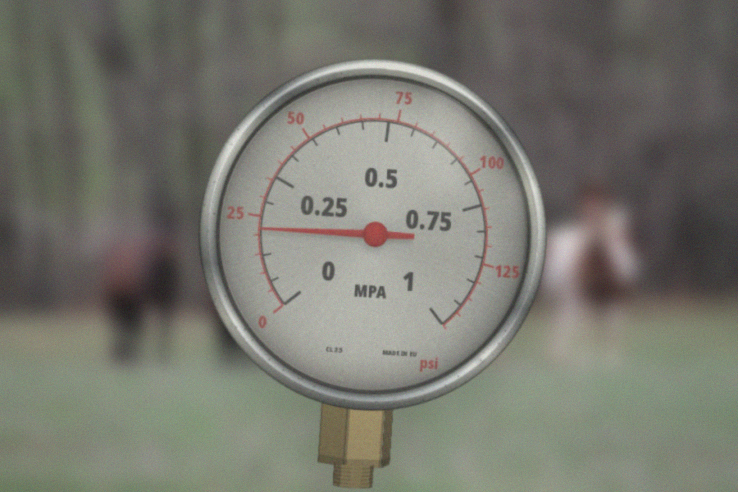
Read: 0.15MPa
